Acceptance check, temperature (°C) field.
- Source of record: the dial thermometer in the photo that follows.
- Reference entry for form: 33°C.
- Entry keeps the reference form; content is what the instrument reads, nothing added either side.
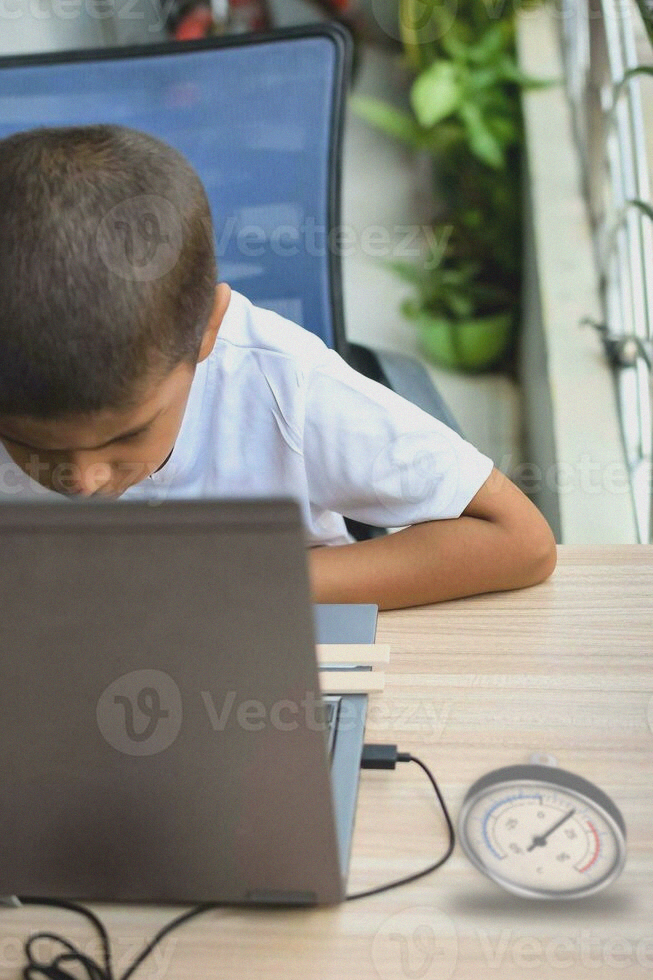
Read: 12.5°C
